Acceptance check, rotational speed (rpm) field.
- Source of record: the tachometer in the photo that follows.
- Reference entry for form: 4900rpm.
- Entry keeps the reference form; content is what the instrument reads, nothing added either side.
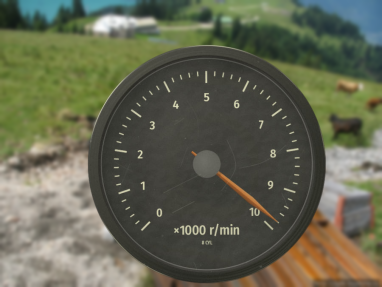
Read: 9800rpm
